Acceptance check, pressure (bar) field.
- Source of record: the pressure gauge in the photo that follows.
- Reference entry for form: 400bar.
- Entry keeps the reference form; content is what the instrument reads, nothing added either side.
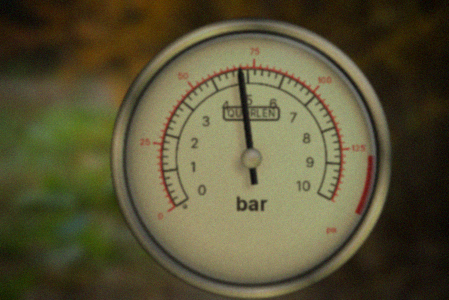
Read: 4.8bar
